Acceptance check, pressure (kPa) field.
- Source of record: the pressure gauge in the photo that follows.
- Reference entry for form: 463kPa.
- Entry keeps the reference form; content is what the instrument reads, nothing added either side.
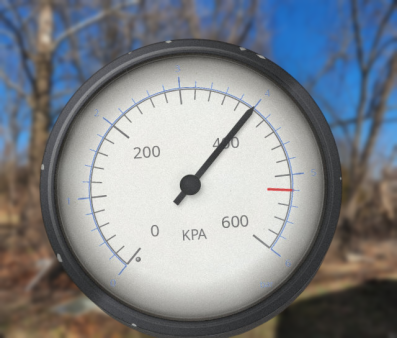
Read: 400kPa
